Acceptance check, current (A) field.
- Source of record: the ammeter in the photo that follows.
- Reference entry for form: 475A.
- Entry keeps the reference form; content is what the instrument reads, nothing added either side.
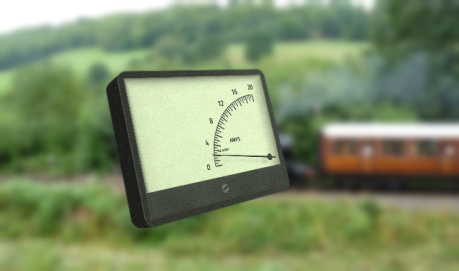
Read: 2A
